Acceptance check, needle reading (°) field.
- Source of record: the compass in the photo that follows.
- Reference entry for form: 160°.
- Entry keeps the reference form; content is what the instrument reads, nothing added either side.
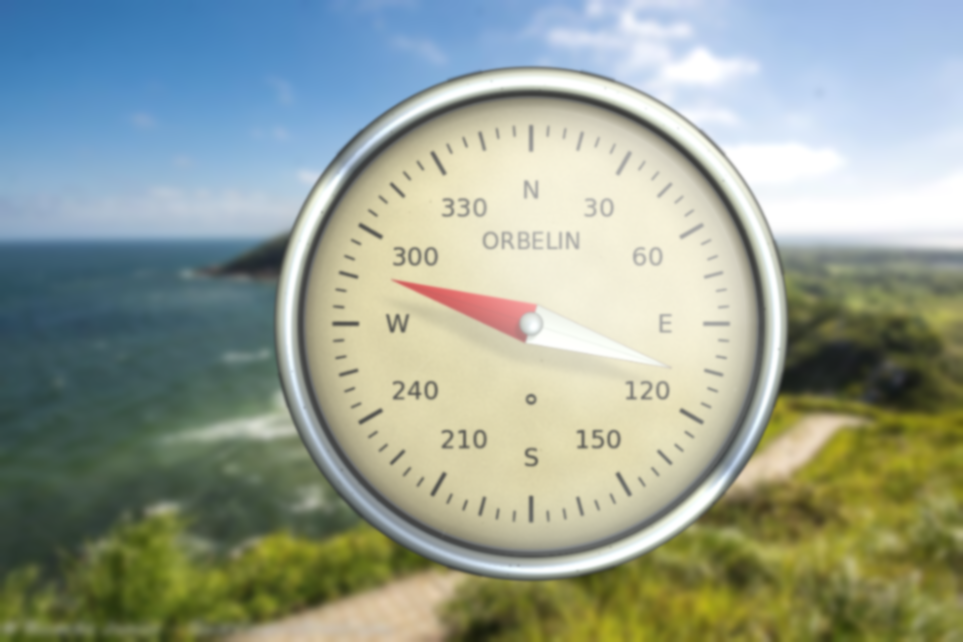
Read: 287.5°
